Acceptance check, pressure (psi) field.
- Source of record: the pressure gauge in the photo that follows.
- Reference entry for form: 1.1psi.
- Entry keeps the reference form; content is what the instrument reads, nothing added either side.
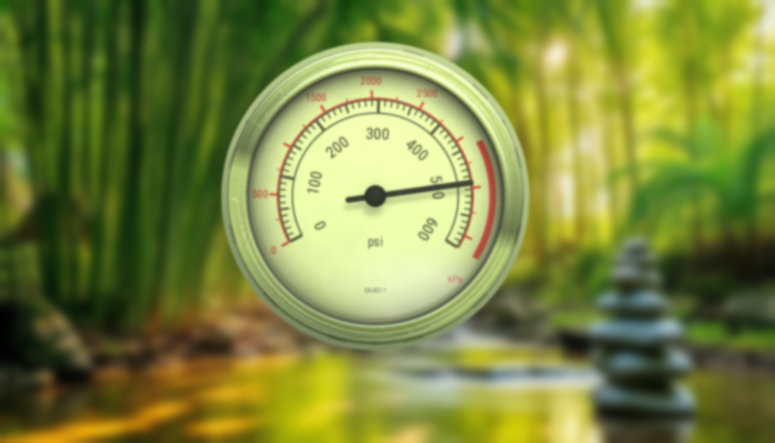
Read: 500psi
